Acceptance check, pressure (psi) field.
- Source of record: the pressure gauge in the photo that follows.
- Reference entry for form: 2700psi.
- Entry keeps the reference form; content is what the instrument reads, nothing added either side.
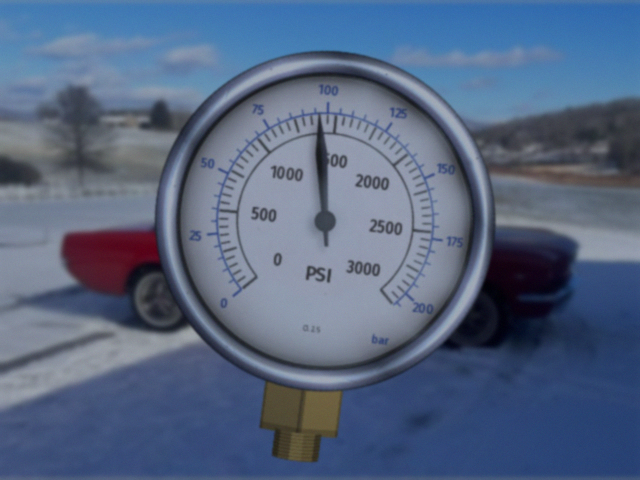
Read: 1400psi
